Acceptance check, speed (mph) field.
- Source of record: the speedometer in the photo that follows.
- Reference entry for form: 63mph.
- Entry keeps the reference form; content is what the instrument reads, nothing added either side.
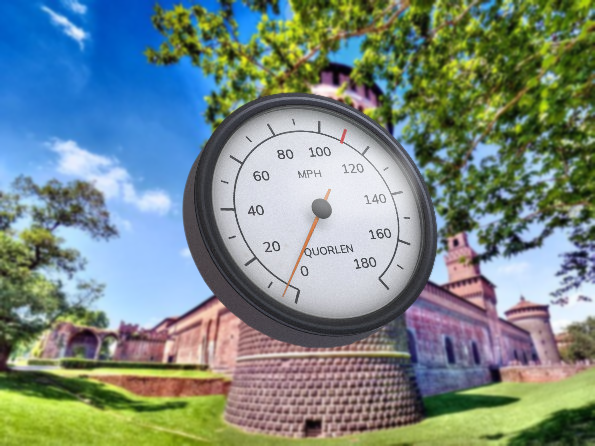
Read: 5mph
